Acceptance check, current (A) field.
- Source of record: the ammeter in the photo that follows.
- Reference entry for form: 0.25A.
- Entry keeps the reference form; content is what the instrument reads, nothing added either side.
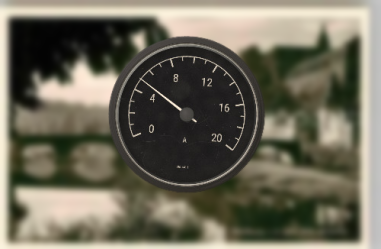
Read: 5A
